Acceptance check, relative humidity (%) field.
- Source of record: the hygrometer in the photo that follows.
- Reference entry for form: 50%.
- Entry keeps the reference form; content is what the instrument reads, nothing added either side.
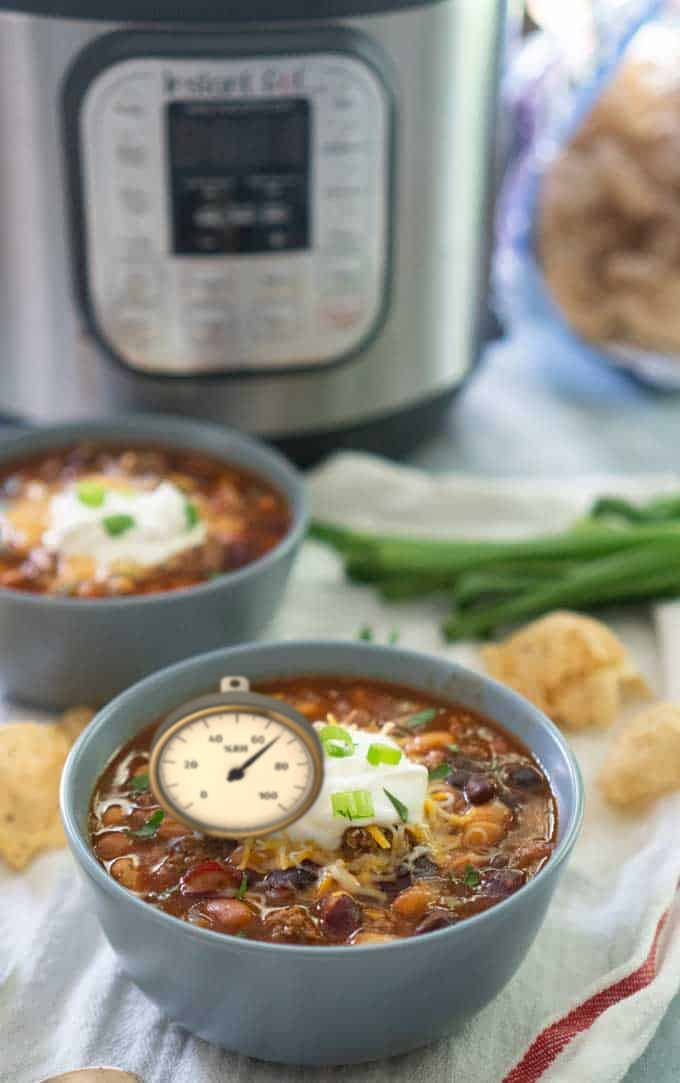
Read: 65%
